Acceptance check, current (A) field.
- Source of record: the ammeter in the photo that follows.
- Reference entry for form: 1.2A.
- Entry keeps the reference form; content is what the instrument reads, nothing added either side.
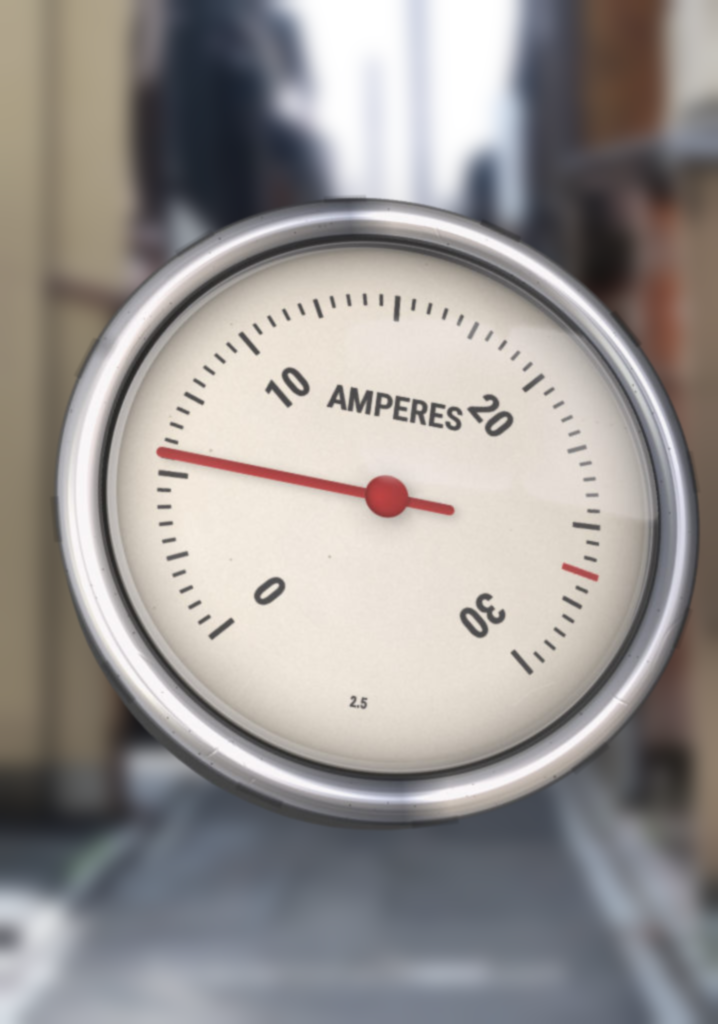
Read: 5.5A
